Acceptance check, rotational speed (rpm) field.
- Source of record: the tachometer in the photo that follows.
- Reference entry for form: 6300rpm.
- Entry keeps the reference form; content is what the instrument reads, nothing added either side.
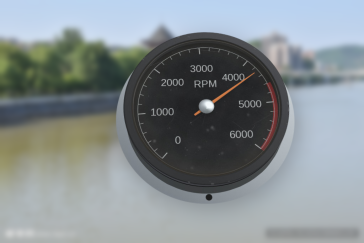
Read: 4300rpm
